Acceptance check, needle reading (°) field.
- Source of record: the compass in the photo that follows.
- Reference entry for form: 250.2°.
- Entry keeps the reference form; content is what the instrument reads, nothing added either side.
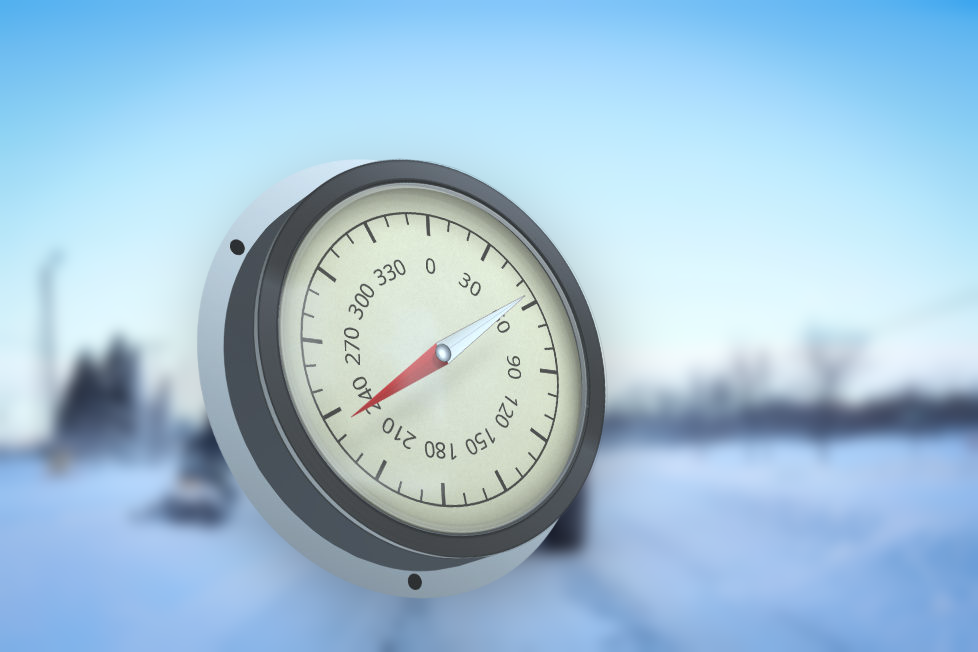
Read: 235°
